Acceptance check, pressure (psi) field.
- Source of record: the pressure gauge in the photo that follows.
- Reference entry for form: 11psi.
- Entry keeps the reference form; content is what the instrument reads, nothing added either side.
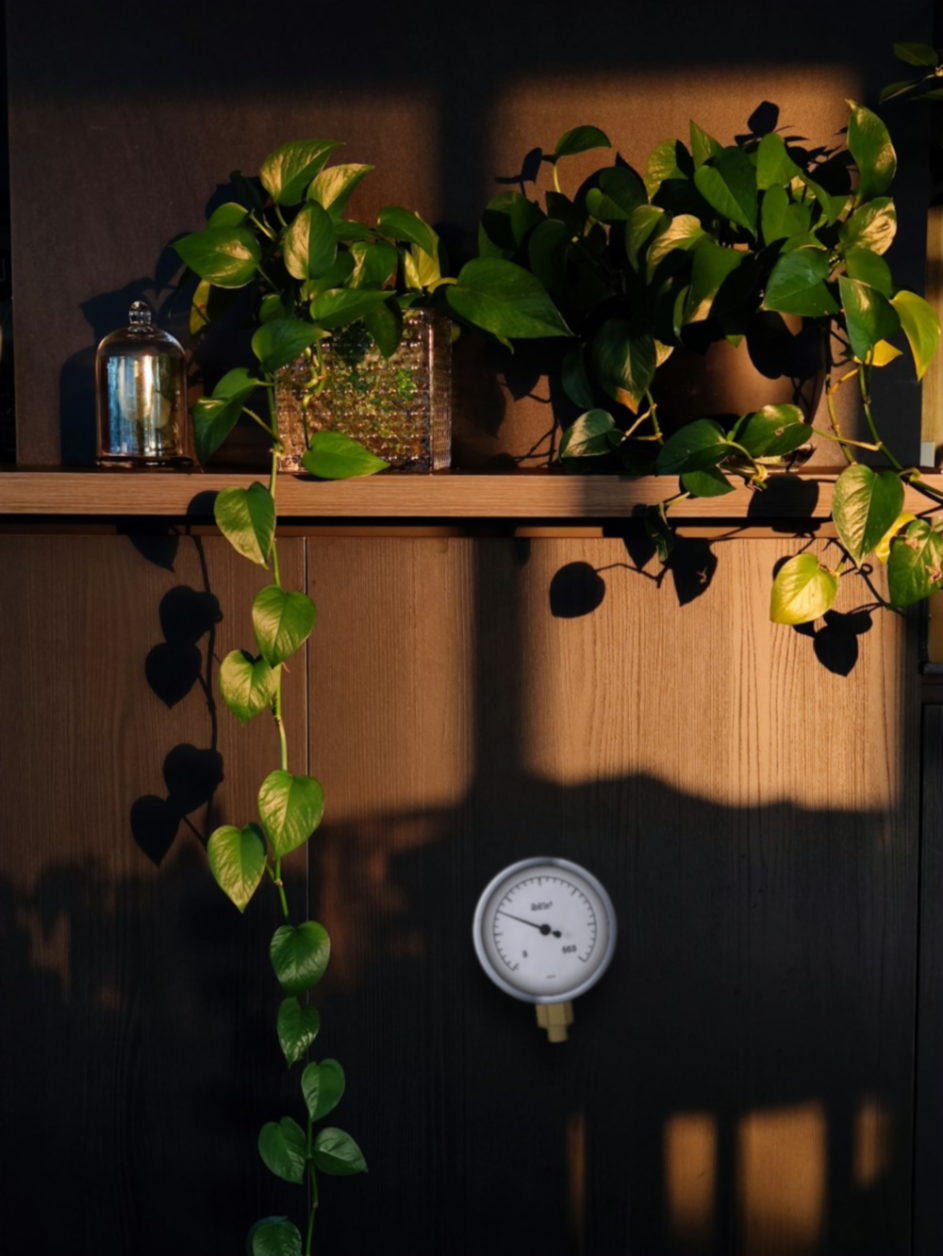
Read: 160psi
